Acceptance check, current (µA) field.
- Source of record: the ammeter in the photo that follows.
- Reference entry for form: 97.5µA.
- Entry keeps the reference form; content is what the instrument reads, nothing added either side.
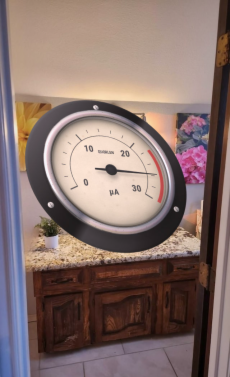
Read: 26µA
